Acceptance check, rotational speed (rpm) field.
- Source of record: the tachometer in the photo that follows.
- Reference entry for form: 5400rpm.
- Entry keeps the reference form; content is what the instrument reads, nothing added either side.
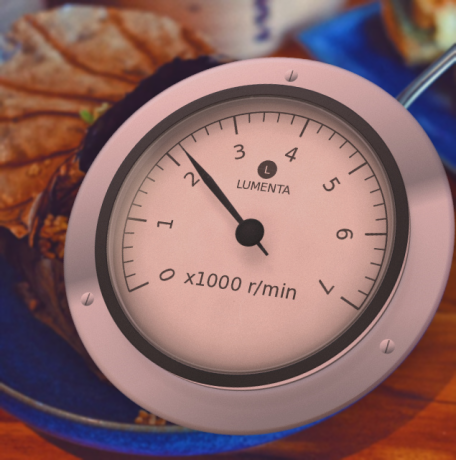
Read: 2200rpm
